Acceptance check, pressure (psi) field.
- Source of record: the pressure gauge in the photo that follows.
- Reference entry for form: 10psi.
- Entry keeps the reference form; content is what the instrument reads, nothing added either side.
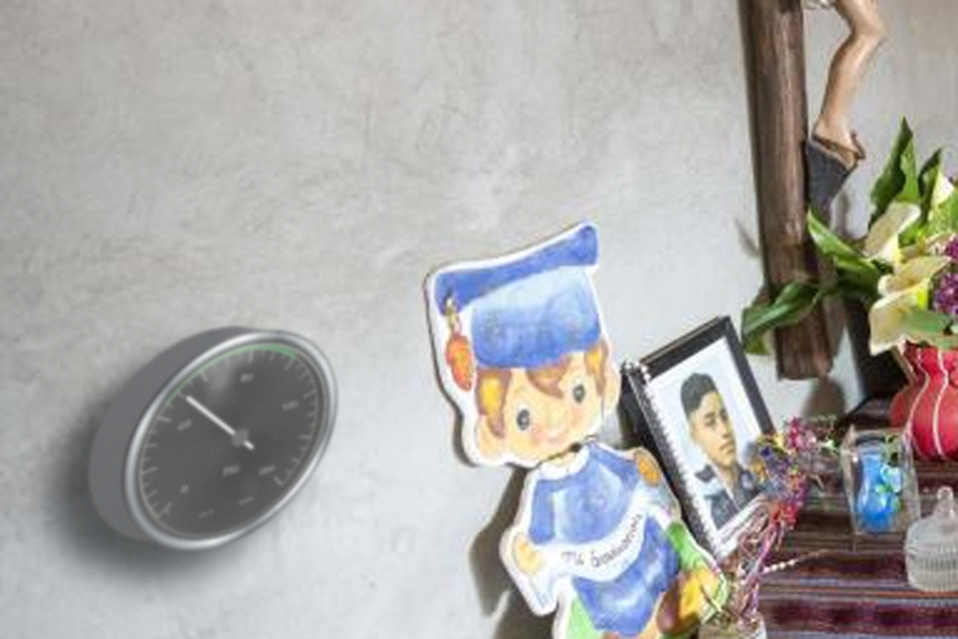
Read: 50psi
